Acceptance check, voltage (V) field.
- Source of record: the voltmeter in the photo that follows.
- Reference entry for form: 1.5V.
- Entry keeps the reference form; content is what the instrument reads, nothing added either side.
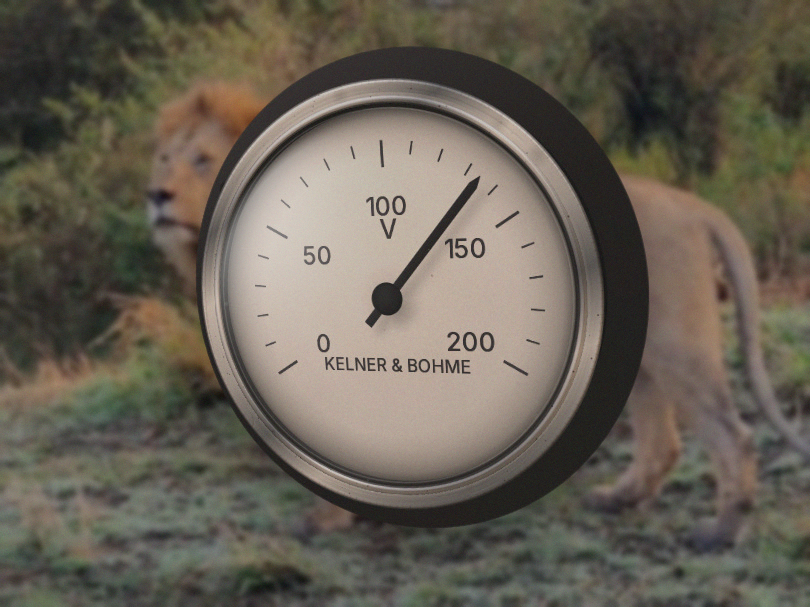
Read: 135V
